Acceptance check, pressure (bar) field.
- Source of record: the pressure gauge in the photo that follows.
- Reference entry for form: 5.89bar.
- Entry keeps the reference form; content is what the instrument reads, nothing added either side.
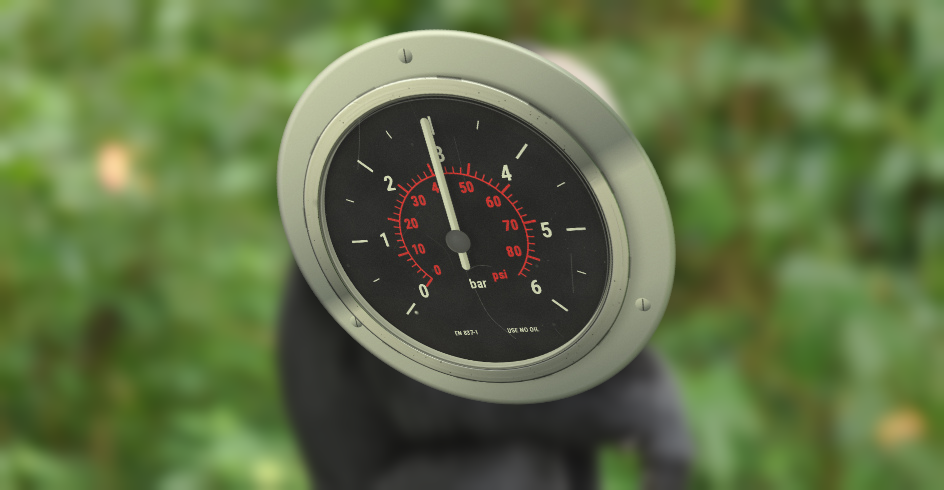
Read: 3bar
